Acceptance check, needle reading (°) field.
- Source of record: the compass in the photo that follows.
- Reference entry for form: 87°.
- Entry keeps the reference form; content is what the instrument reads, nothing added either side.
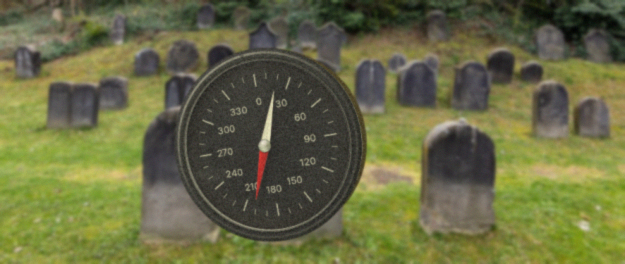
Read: 200°
